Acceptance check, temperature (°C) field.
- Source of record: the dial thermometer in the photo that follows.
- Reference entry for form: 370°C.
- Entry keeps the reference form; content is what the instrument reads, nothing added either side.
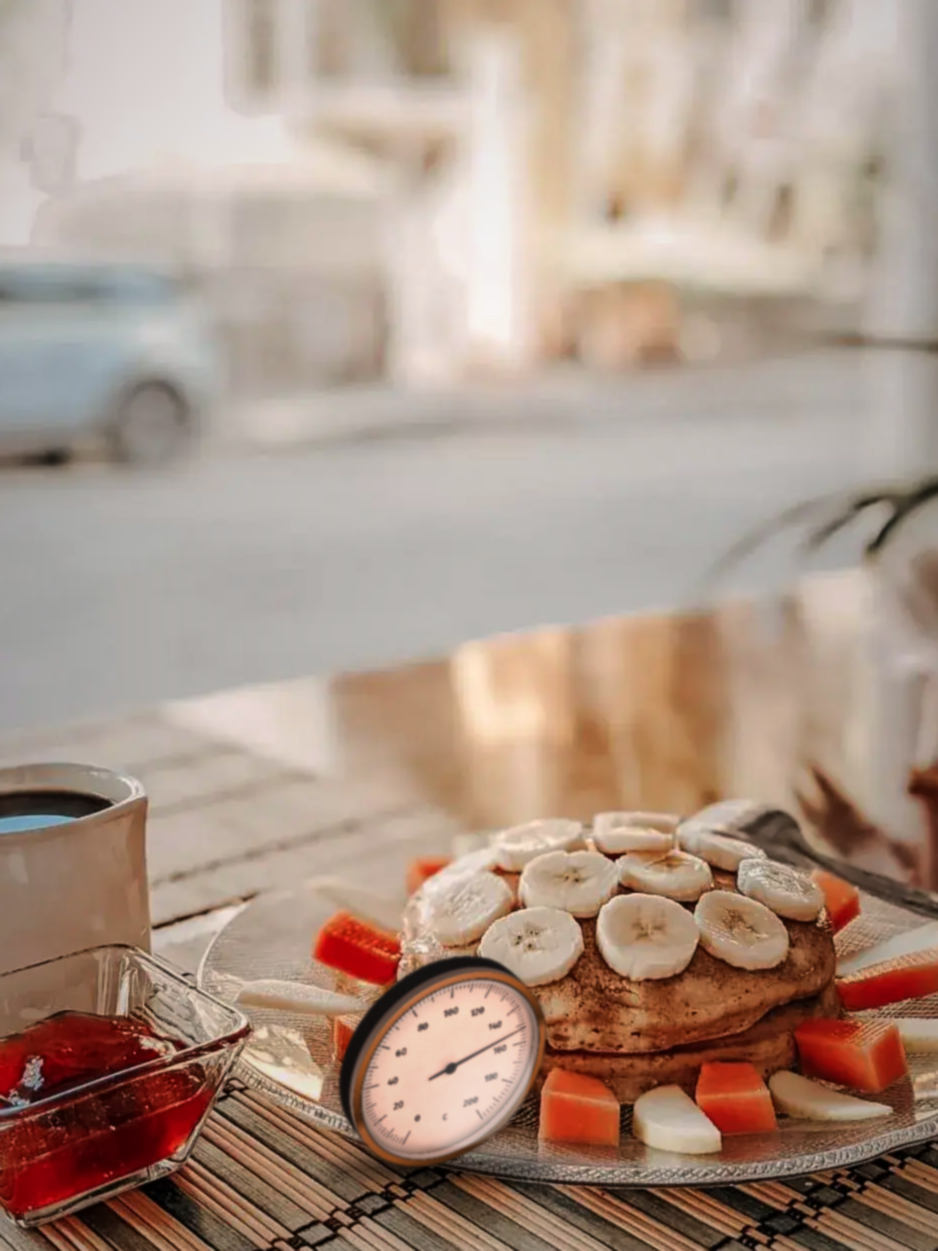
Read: 150°C
